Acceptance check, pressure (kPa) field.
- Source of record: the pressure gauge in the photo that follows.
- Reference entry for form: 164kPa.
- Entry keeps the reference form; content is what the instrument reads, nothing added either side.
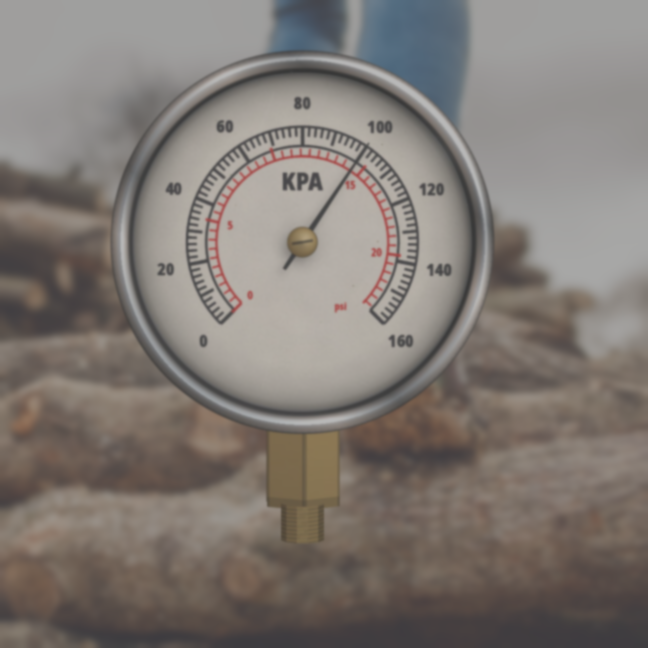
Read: 100kPa
